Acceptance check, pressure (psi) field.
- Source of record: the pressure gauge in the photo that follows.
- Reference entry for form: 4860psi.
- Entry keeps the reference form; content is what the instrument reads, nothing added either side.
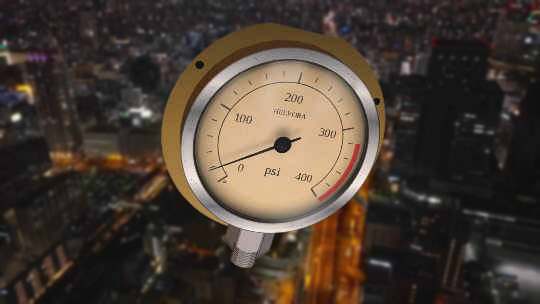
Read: 20psi
